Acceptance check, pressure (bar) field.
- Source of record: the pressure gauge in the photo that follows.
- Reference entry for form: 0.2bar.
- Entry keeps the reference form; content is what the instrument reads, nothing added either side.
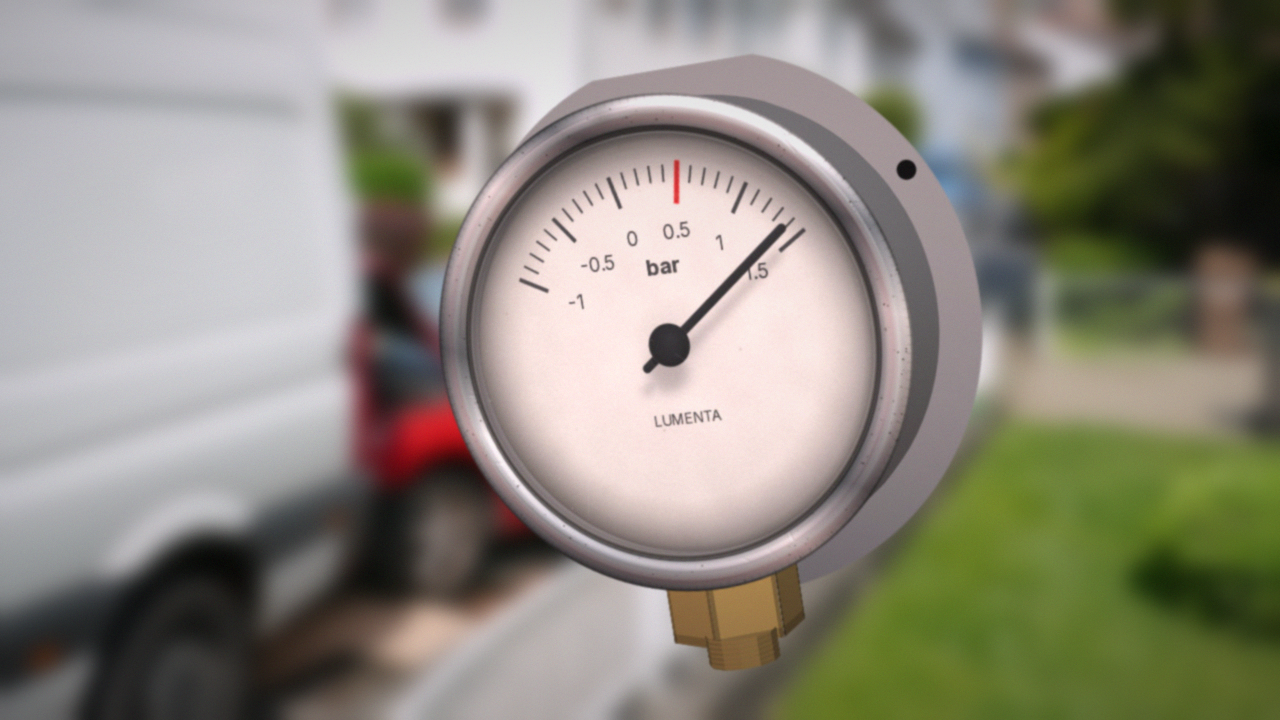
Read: 1.4bar
